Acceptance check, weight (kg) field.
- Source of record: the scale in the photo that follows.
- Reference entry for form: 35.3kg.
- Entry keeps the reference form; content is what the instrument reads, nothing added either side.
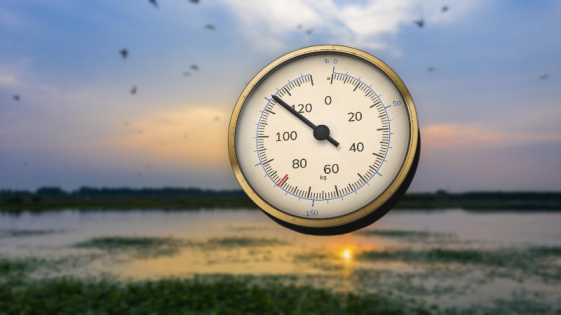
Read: 115kg
